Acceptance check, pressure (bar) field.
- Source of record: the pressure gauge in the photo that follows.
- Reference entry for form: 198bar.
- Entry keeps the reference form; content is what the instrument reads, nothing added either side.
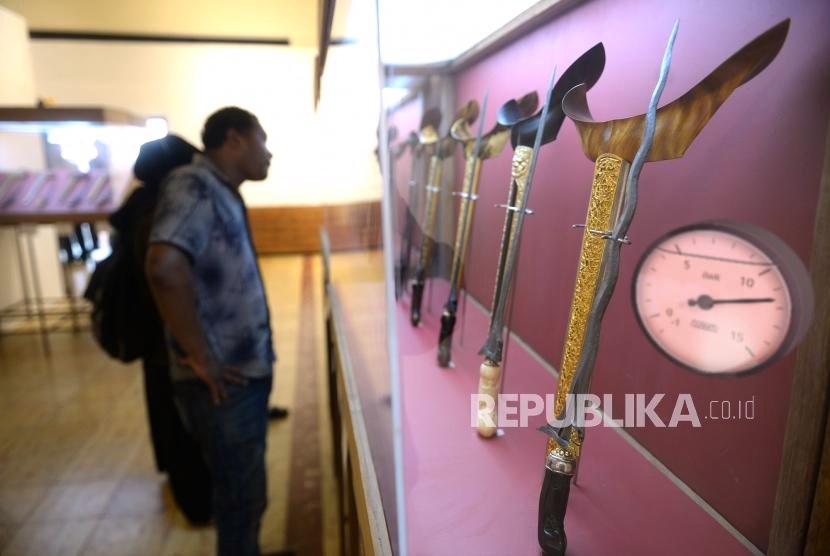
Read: 11.5bar
